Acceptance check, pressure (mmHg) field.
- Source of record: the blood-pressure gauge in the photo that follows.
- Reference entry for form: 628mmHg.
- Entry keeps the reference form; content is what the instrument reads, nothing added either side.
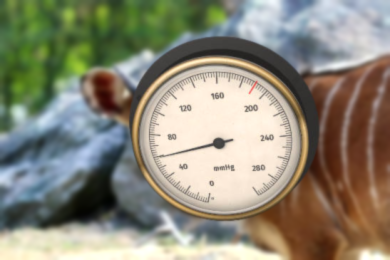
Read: 60mmHg
